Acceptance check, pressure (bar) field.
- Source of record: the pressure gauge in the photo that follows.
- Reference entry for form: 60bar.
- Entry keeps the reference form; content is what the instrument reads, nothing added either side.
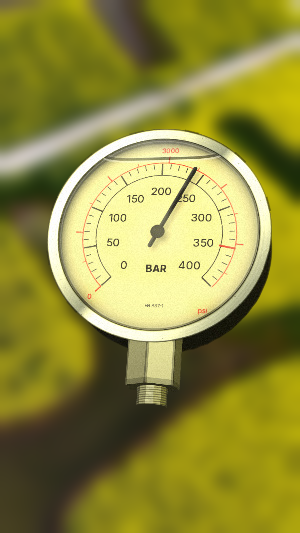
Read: 240bar
